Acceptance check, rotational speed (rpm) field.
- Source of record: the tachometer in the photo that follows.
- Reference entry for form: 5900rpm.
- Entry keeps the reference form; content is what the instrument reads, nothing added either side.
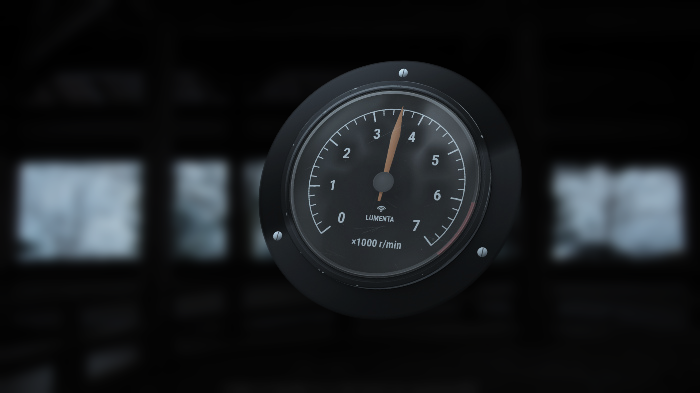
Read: 3600rpm
